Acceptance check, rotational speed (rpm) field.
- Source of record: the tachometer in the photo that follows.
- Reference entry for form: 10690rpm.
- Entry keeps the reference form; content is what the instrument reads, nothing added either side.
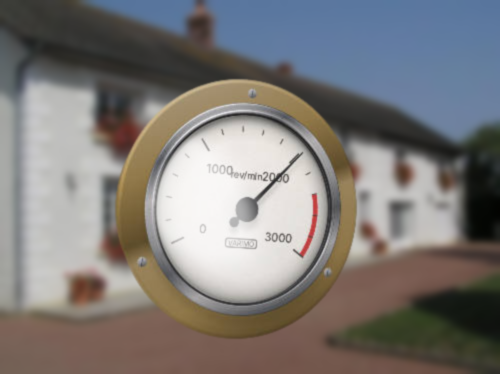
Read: 2000rpm
